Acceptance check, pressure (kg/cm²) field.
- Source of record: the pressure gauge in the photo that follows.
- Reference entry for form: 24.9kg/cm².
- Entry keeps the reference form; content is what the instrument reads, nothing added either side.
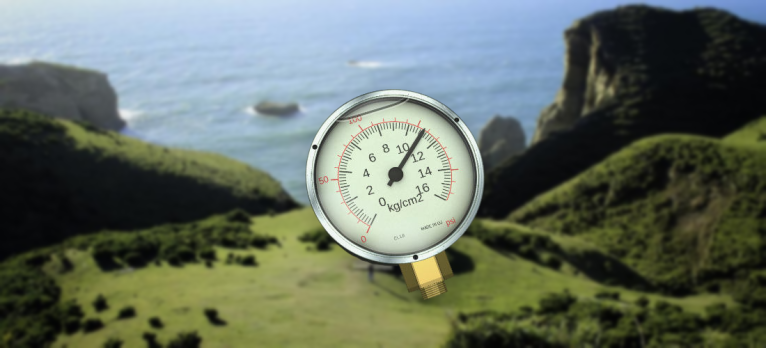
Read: 11kg/cm²
